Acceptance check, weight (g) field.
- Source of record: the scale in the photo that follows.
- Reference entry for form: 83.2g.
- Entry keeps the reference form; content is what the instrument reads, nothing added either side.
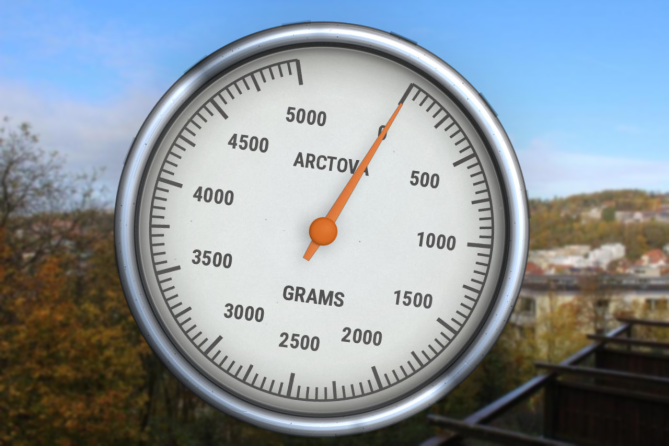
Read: 0g
